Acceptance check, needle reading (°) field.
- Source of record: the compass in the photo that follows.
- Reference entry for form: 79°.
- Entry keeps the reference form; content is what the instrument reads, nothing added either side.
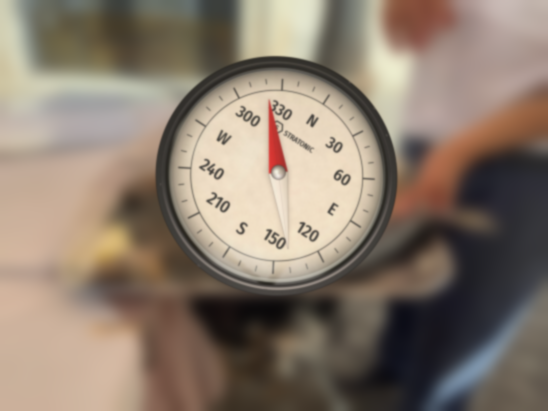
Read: 320°
